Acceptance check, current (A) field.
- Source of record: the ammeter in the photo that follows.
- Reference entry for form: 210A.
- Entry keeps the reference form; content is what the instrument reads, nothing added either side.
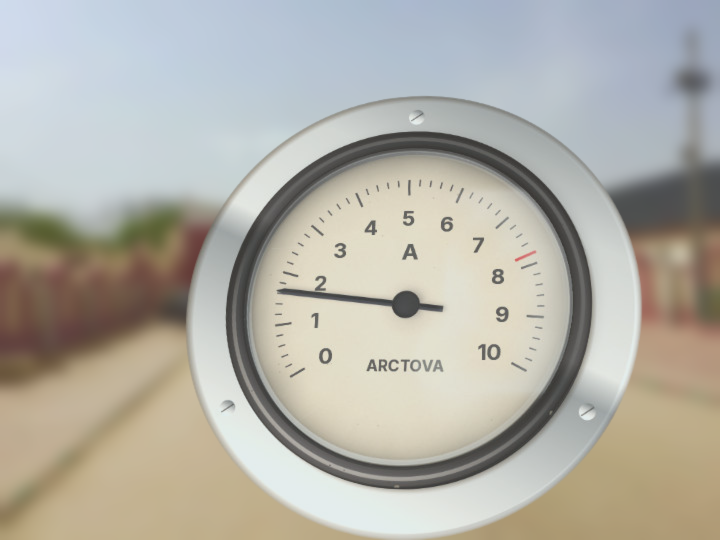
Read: 1.6A
